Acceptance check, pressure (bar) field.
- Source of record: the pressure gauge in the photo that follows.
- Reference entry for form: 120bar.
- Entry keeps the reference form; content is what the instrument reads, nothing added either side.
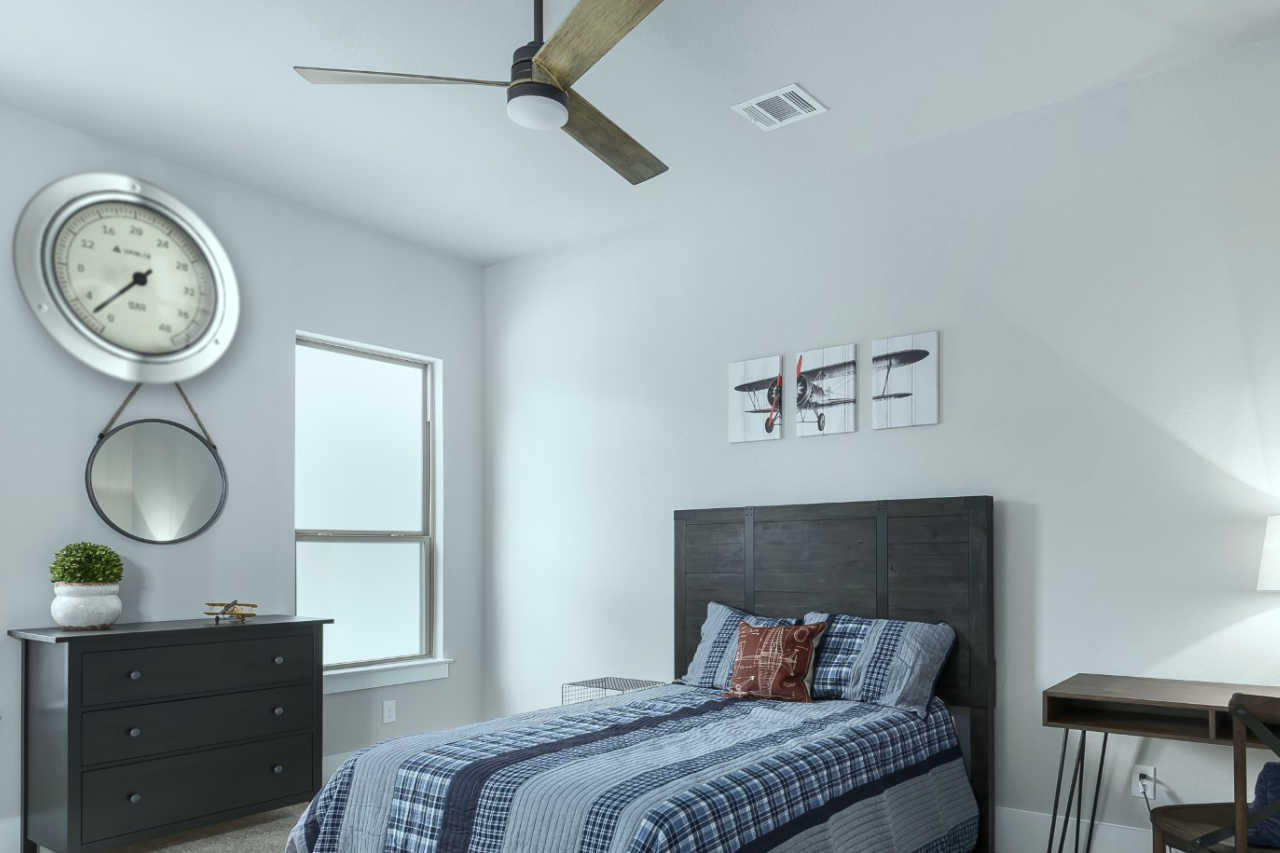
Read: 2bar
